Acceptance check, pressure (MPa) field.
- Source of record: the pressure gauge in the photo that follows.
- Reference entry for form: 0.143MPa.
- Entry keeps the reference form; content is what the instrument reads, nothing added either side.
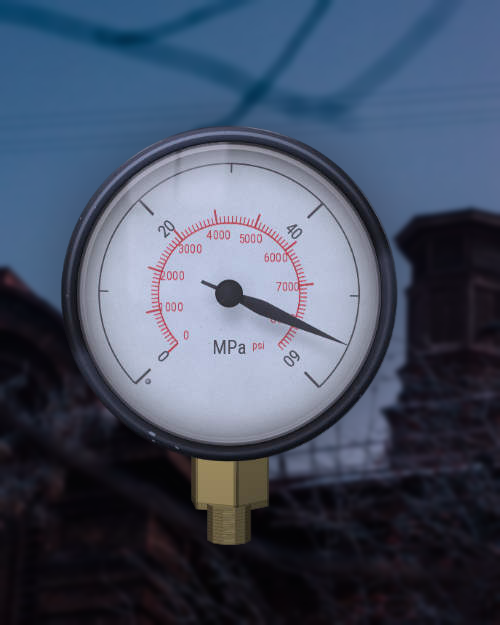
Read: 55MPa
